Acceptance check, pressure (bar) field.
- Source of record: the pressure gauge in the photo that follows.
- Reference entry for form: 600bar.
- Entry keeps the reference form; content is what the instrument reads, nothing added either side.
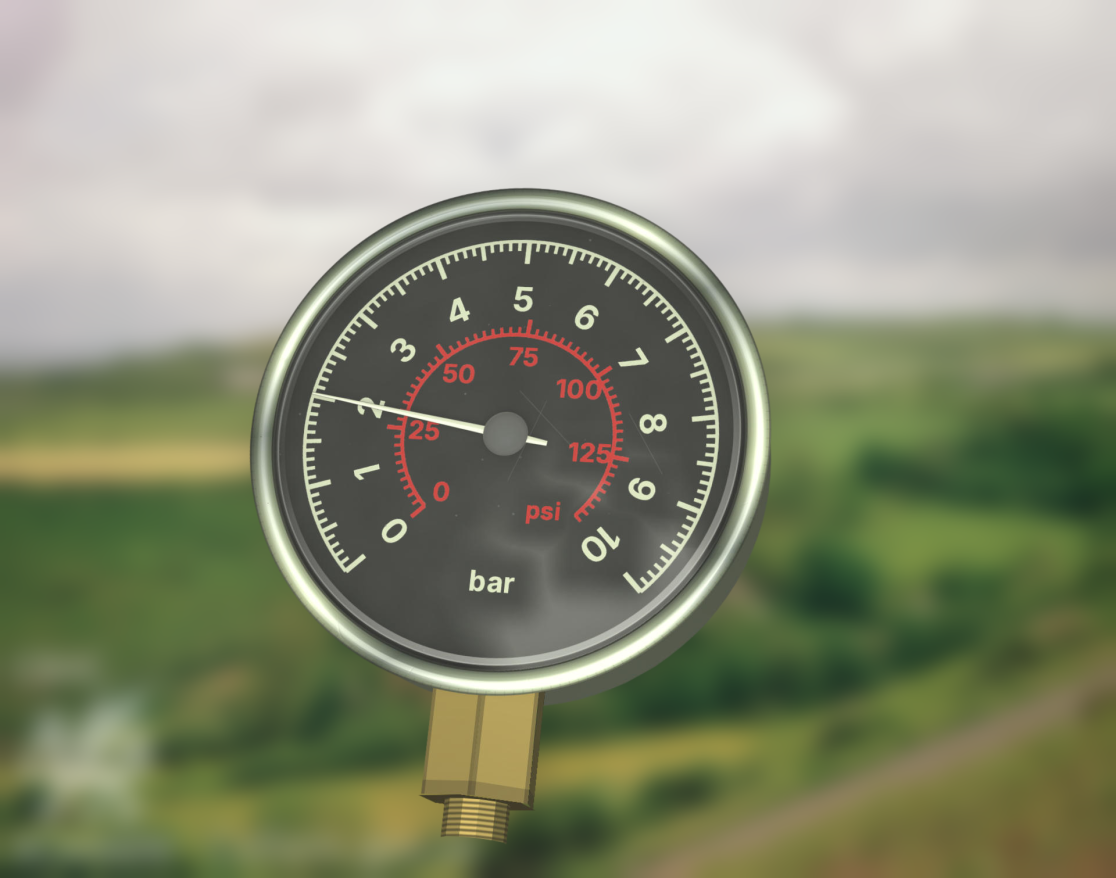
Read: 2bar
